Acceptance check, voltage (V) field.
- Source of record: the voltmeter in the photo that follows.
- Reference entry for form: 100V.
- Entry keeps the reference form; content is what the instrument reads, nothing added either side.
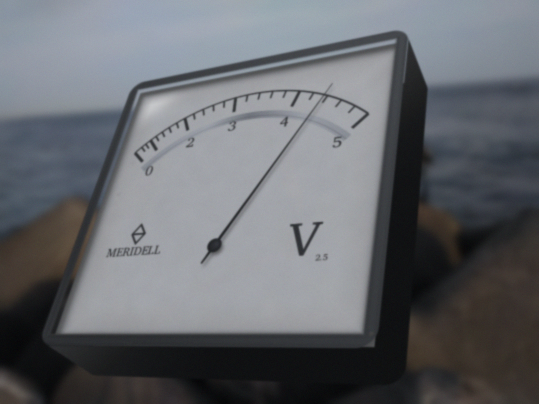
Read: 4.4V
